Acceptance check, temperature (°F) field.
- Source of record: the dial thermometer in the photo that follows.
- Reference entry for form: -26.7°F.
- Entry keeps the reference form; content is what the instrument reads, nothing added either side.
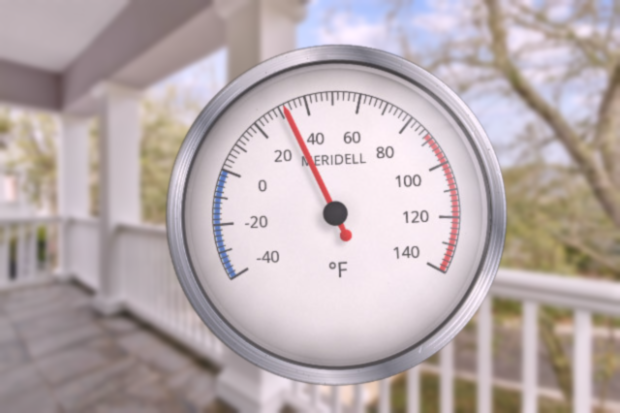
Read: 32°F
